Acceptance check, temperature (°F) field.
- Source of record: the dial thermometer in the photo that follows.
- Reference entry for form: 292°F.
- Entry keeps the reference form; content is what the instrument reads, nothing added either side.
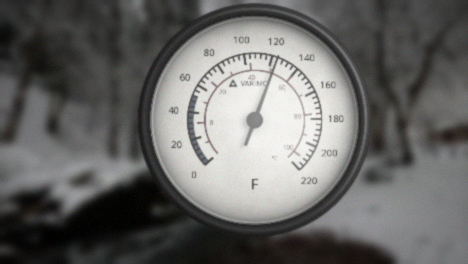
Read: 124°F
